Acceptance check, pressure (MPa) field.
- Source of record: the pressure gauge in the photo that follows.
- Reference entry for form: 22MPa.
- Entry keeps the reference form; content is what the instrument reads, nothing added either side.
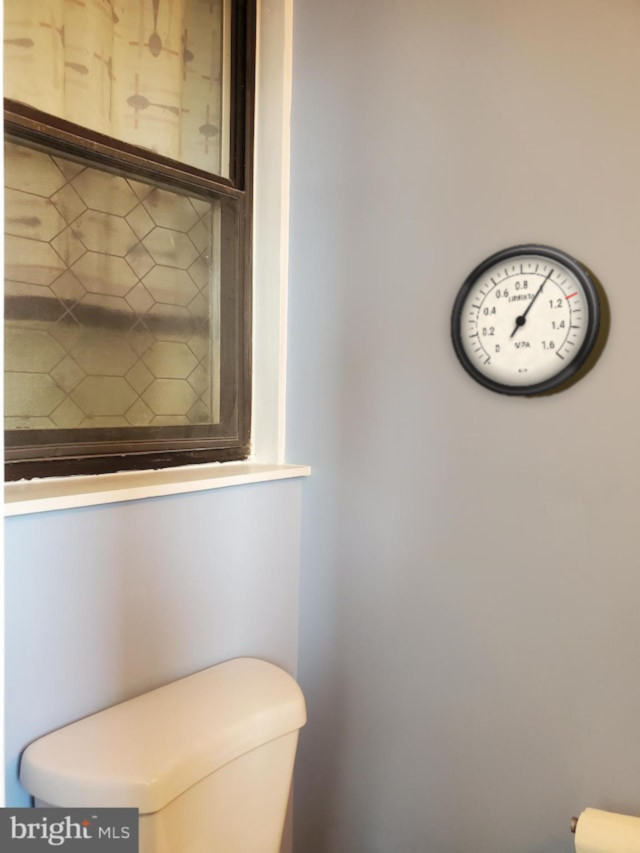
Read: 1MPa
